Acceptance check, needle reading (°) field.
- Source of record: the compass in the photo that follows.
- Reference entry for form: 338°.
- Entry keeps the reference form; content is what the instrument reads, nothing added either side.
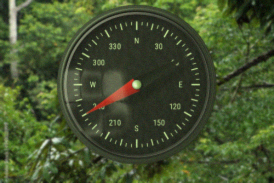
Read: 240°
